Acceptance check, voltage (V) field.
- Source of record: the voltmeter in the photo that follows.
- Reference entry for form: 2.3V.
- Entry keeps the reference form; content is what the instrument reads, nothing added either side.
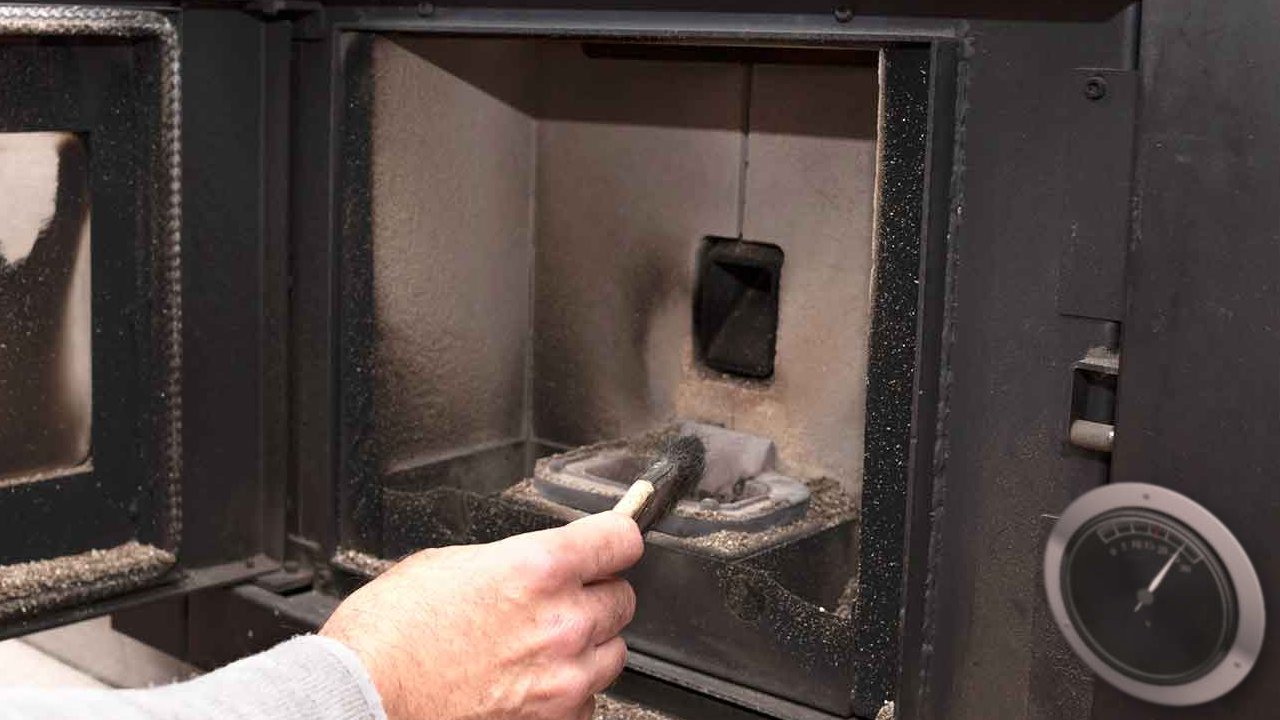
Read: 25V
